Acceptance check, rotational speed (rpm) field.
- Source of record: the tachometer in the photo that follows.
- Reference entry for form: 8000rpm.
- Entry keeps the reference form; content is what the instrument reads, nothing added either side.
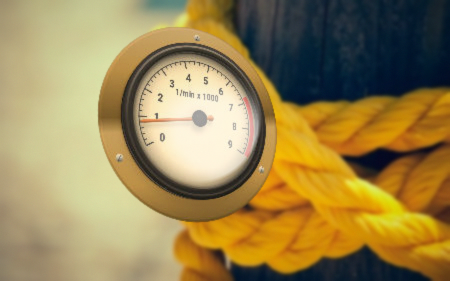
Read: 800rpm
